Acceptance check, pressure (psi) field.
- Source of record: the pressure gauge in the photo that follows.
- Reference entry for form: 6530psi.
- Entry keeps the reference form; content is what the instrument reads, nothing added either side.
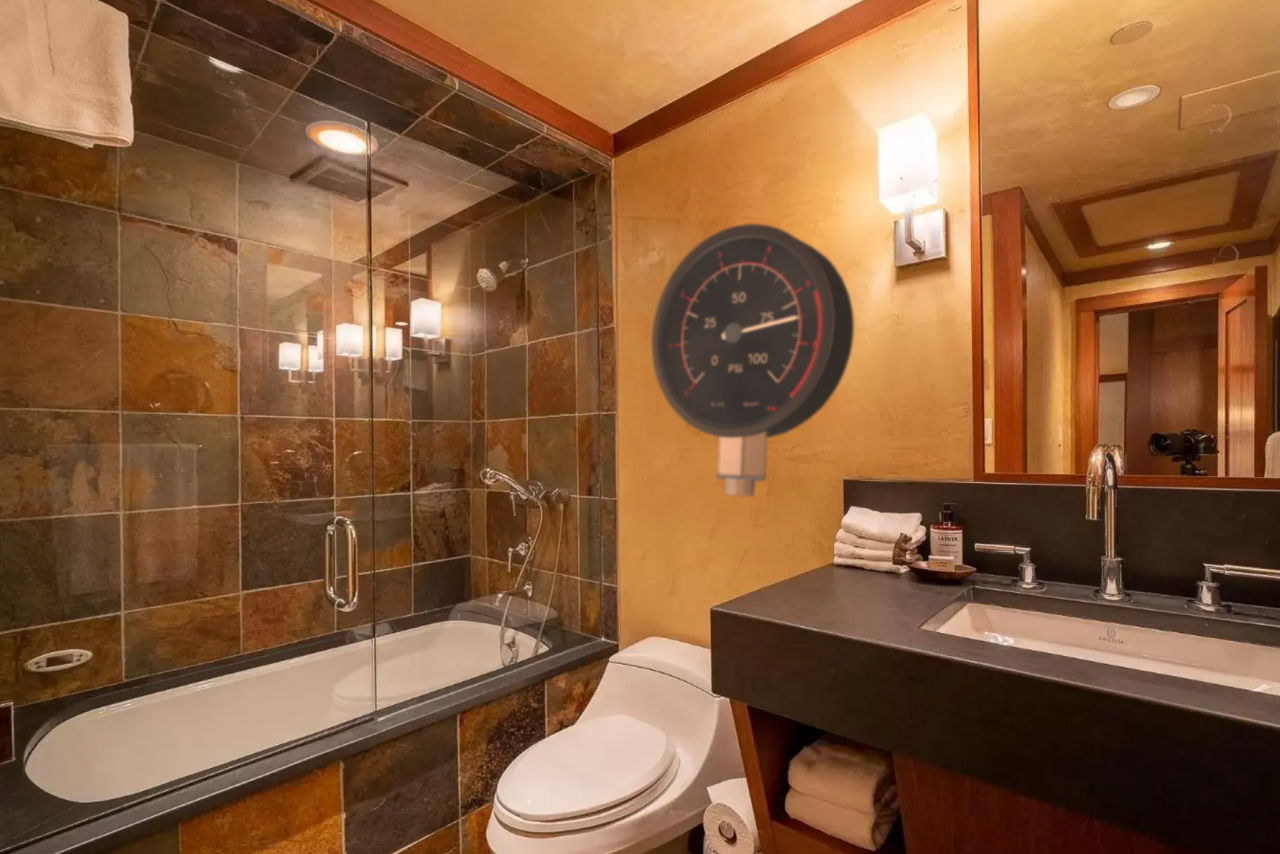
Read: 80psi
